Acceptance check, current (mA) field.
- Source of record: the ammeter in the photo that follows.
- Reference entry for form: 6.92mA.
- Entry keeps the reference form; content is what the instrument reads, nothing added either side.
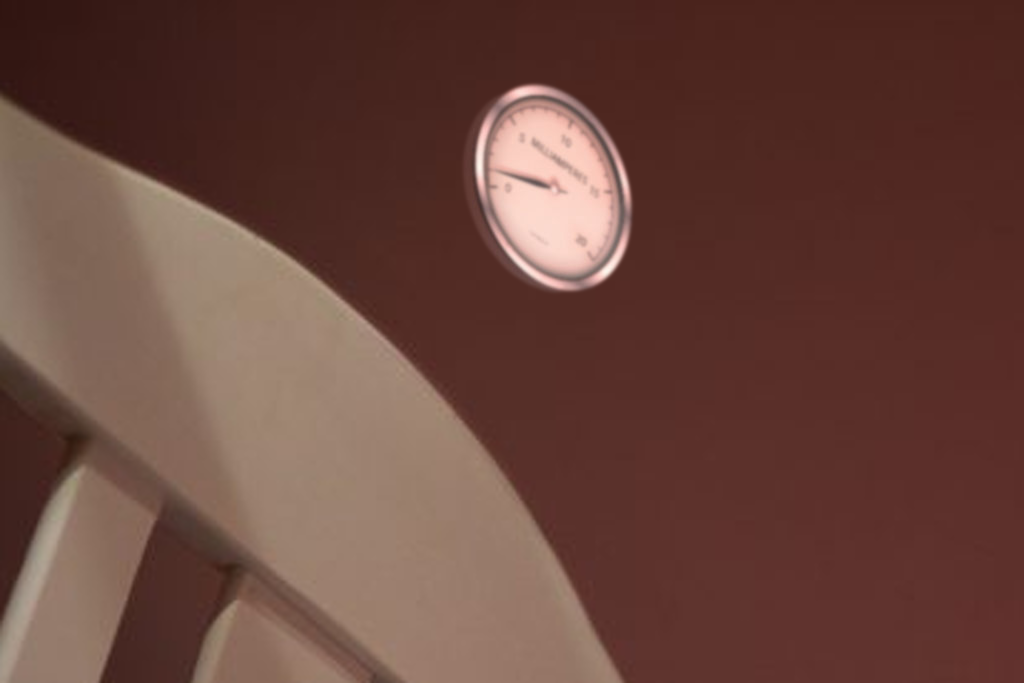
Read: 1mA
